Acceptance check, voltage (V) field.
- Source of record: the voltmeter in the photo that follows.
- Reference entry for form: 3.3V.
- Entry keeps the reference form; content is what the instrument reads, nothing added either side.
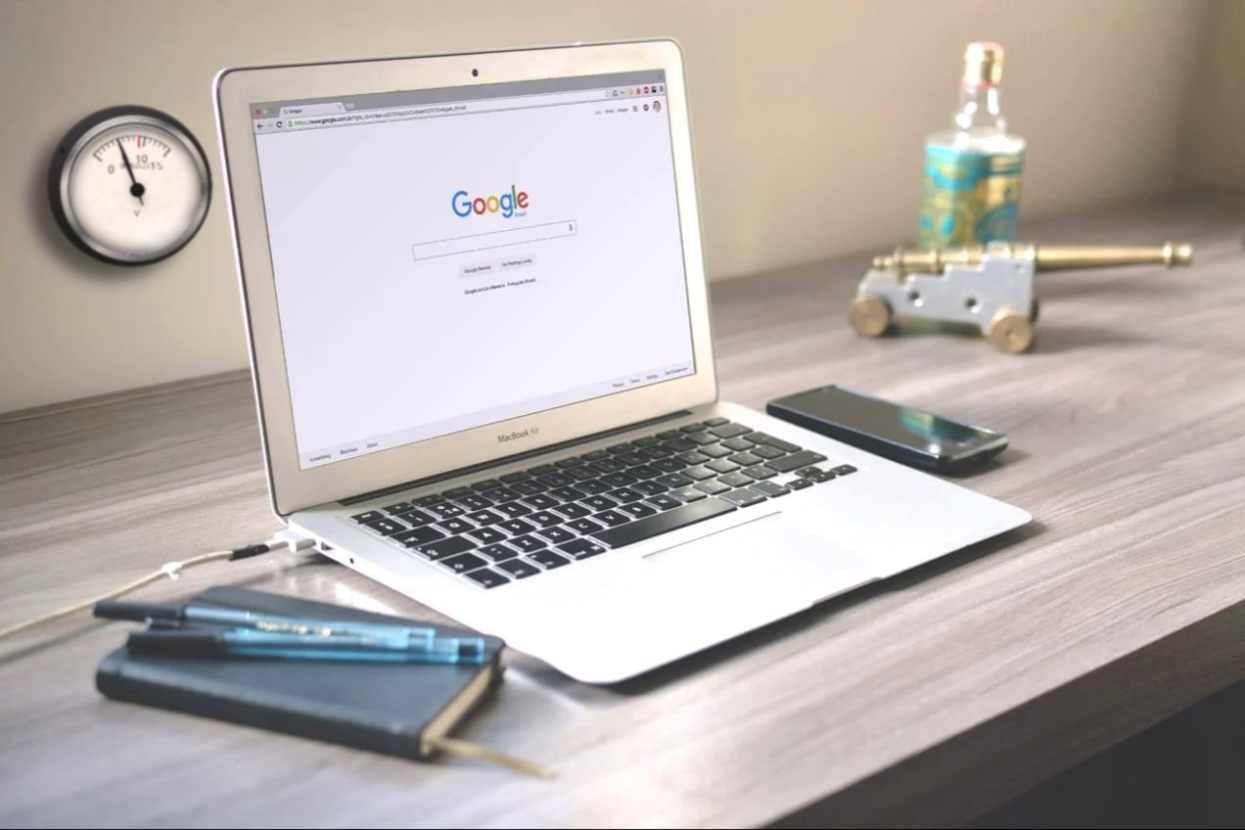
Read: 5V
